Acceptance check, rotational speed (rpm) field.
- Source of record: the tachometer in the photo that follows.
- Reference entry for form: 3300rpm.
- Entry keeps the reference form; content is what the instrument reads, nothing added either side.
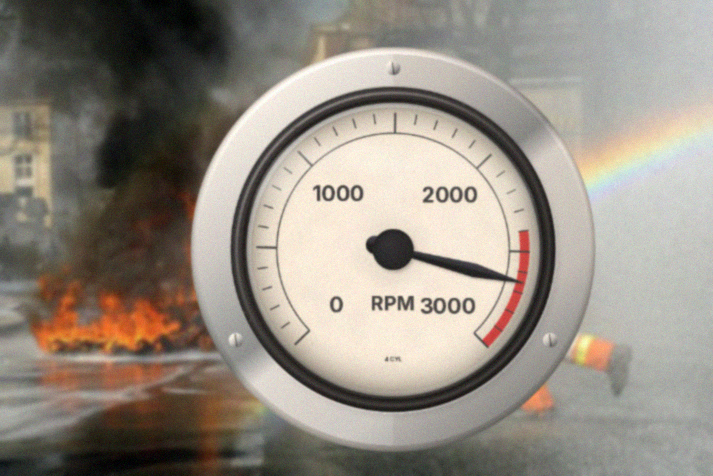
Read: 2650rpm
